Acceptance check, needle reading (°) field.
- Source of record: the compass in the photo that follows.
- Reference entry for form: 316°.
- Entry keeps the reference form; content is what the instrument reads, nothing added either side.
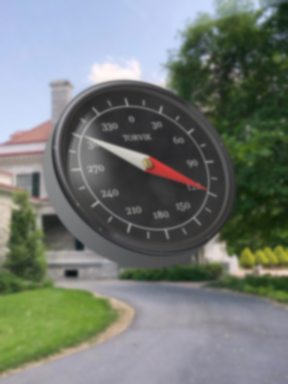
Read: 120°
